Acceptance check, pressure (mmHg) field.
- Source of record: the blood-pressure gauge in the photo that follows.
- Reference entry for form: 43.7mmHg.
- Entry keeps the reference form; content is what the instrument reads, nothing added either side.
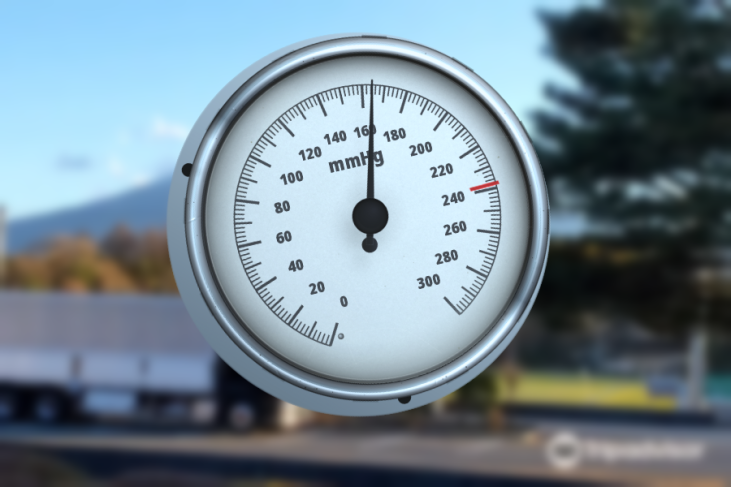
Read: 164mmHg
